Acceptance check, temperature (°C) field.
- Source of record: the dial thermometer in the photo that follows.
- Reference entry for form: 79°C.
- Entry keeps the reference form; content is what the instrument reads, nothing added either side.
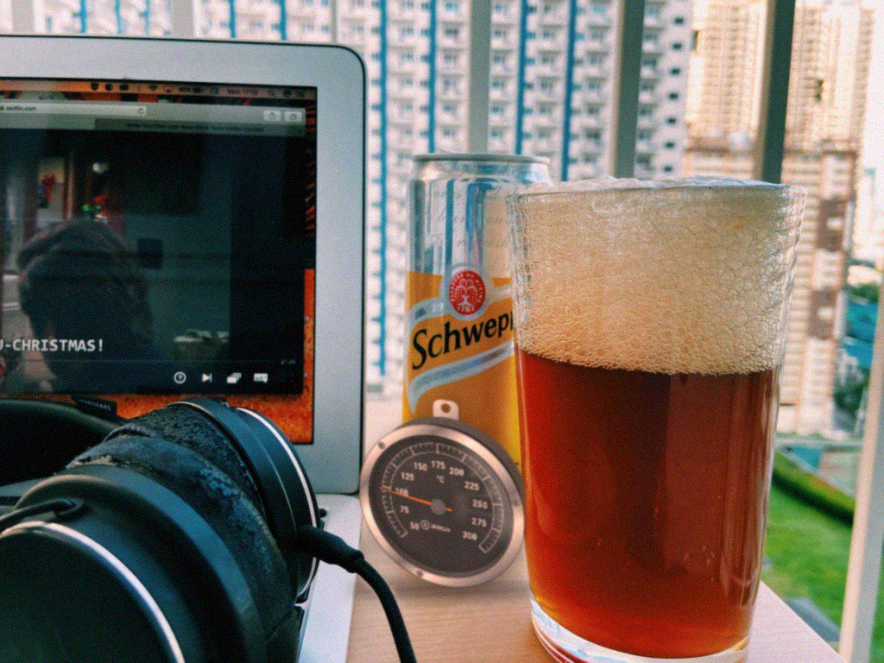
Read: 100°C
